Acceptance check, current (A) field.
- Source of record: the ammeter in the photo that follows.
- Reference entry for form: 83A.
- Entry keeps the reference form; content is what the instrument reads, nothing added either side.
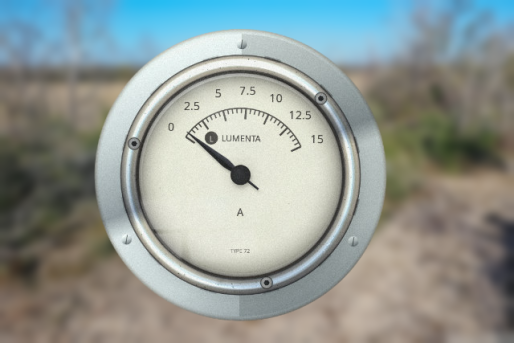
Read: 0.5A
